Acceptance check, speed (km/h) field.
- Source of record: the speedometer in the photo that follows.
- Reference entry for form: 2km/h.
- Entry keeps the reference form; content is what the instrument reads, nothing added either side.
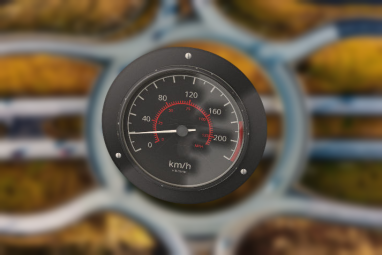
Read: 20km/h
